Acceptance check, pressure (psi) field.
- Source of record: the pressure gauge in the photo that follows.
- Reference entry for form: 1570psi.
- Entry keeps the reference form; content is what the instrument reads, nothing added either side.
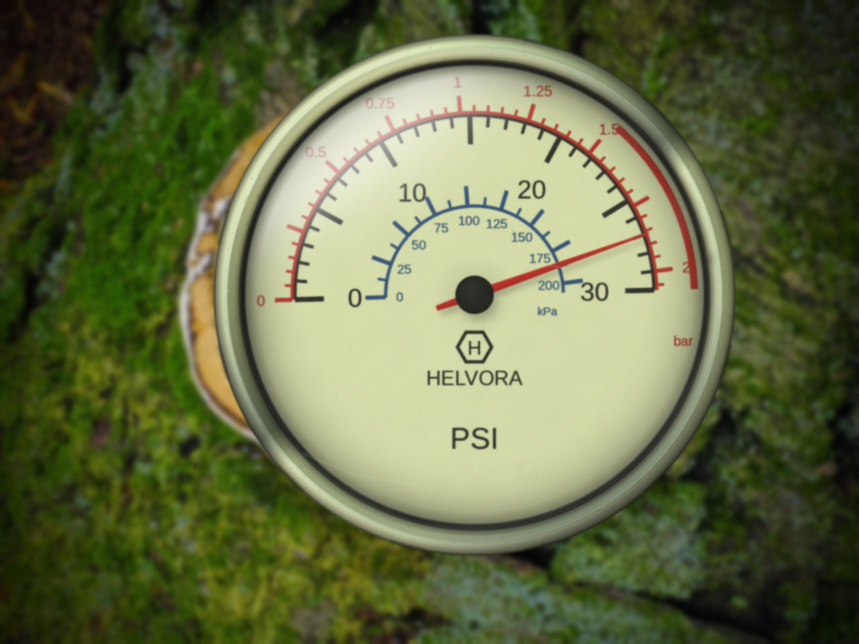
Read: 27psi
